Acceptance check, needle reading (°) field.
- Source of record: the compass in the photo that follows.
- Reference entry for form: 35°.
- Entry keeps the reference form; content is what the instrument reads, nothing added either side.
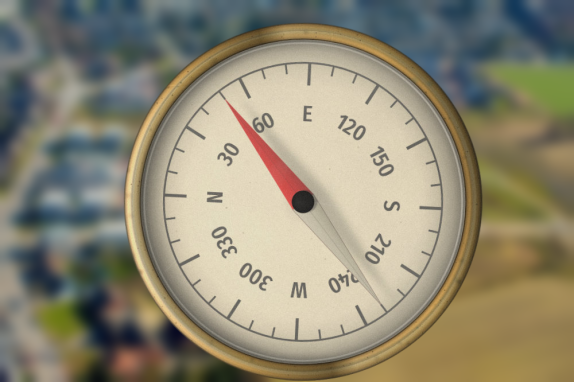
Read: 50°
